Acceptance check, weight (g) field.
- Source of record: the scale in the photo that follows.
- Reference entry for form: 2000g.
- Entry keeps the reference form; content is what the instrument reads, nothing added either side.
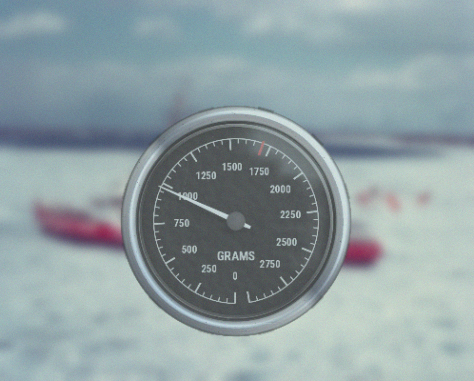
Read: 975g
